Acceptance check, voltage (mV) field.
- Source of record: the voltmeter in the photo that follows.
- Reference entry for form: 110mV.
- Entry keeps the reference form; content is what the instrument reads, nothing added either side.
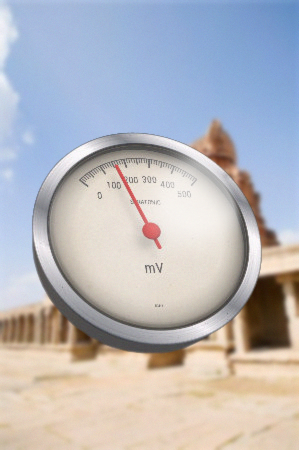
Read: 150mV
